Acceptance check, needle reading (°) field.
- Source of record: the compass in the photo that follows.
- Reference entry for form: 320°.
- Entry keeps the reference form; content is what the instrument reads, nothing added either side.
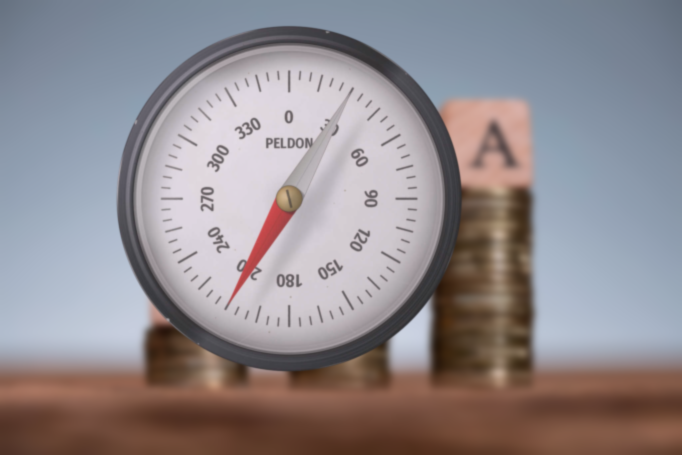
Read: 210°
